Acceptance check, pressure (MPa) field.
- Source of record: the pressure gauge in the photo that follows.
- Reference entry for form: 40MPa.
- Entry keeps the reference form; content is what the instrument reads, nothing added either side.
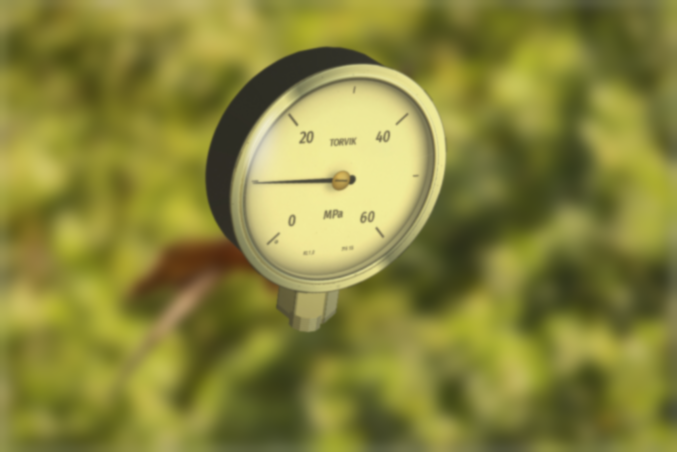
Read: 10MPa
